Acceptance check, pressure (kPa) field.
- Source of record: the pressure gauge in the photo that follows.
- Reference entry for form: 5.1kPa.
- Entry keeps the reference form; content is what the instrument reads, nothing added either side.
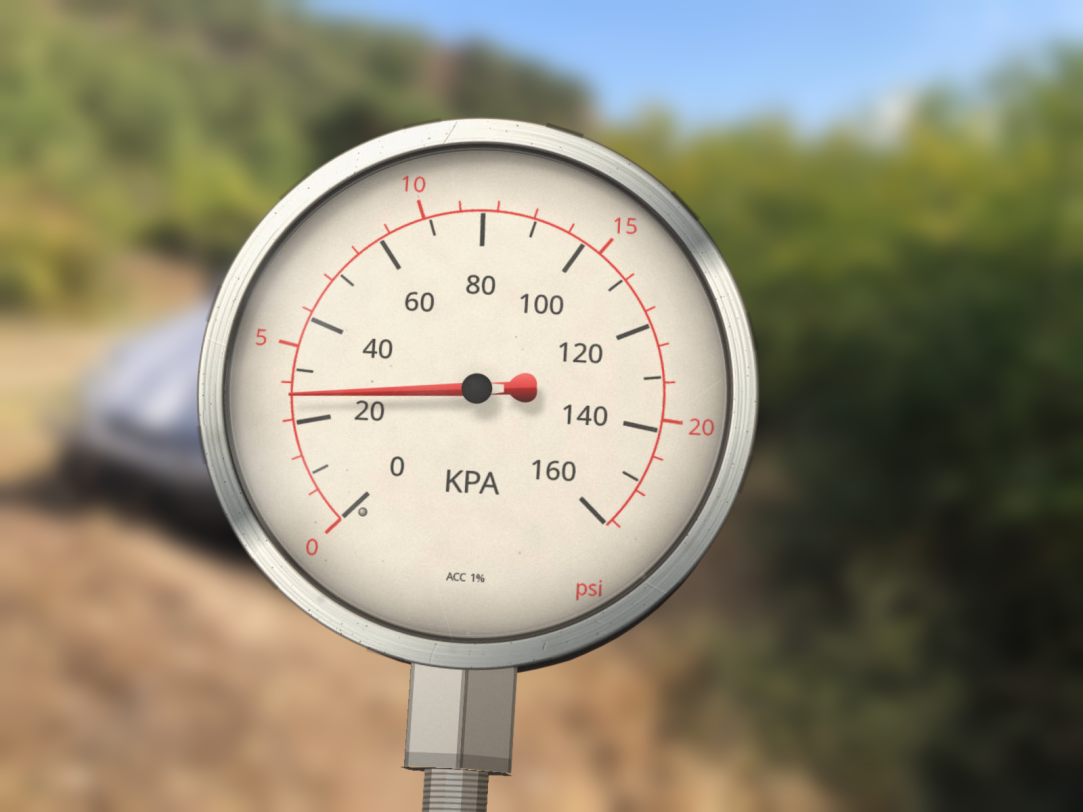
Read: 25kPa
